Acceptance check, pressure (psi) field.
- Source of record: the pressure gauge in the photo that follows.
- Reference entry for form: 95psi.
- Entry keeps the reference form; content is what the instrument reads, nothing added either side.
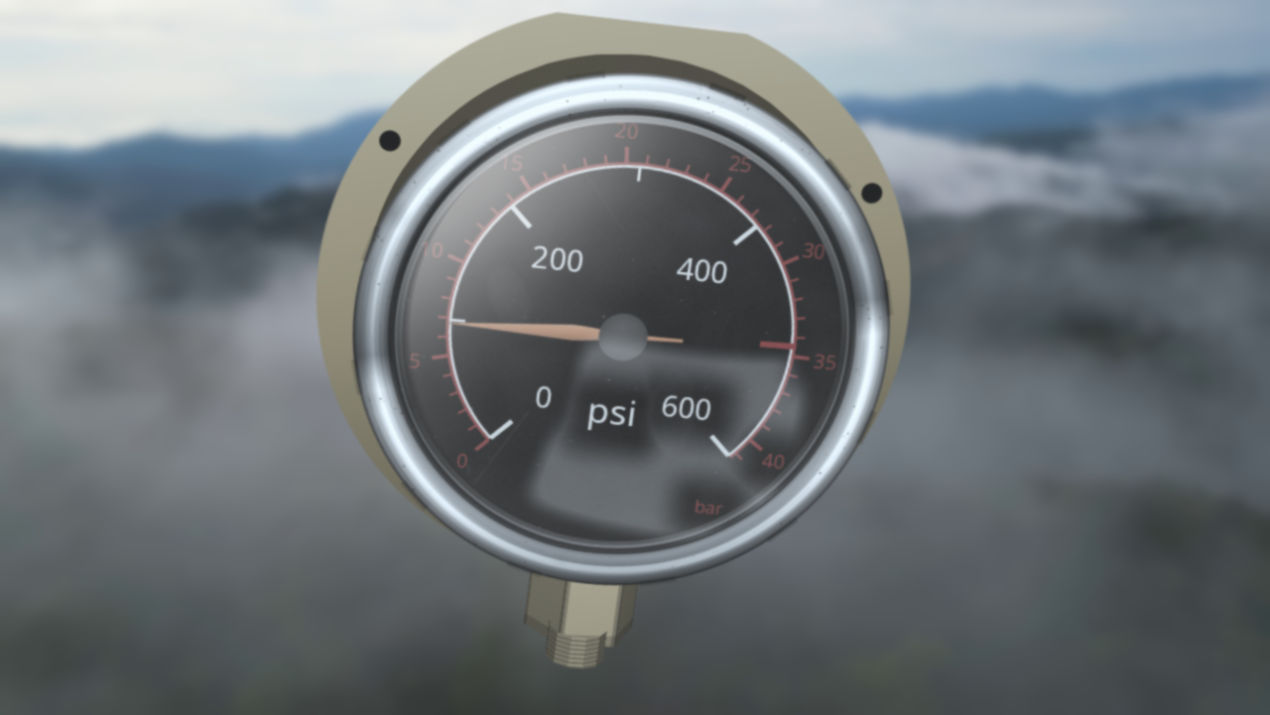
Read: 100psi
